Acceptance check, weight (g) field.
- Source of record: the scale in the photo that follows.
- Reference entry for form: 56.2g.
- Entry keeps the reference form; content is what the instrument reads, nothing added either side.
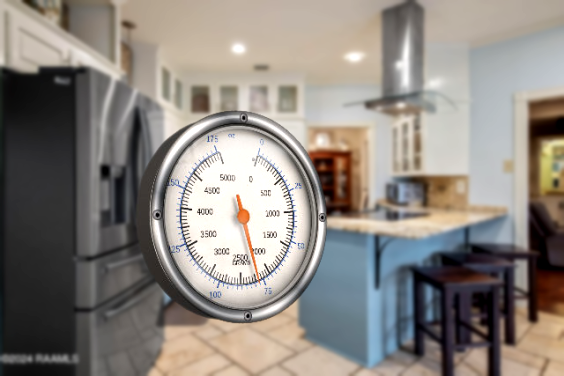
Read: 2250g
